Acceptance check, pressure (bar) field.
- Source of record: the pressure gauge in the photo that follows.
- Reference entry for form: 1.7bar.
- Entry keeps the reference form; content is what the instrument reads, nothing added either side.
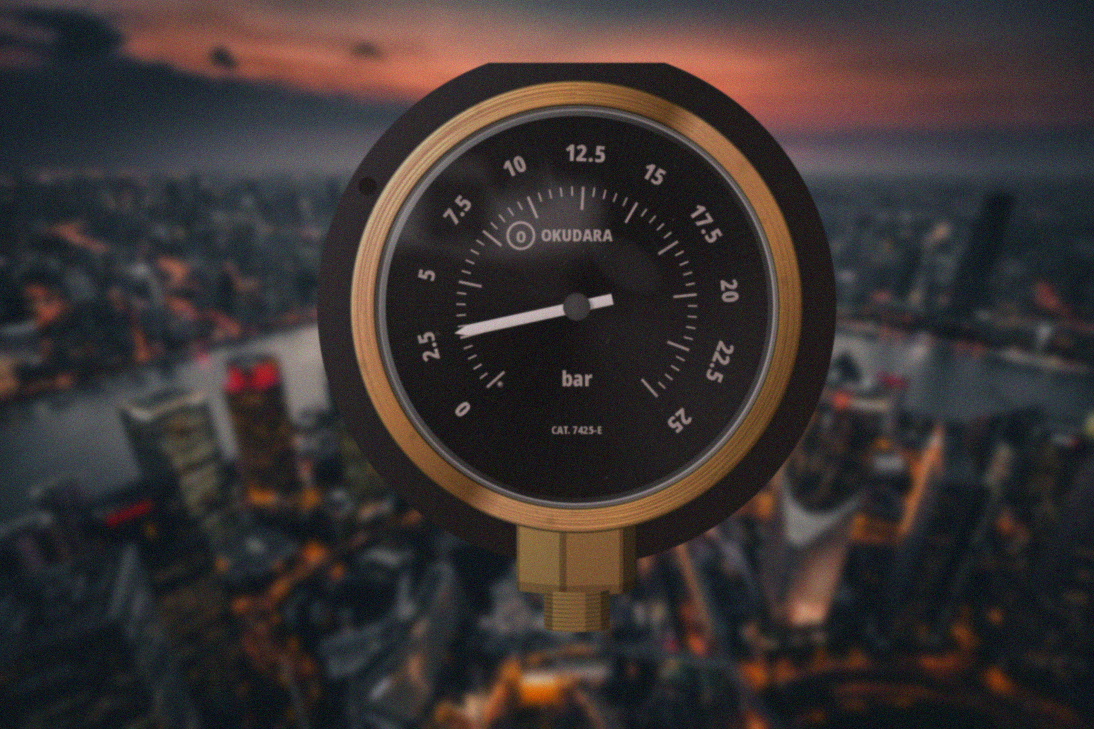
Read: 2.75bar
